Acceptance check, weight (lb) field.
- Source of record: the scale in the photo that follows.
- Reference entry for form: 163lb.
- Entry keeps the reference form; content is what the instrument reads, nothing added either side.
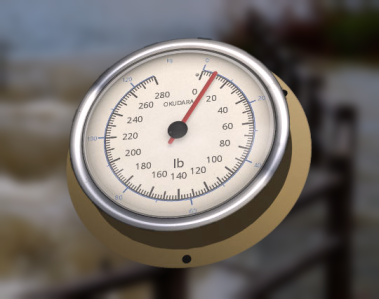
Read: 10lb
